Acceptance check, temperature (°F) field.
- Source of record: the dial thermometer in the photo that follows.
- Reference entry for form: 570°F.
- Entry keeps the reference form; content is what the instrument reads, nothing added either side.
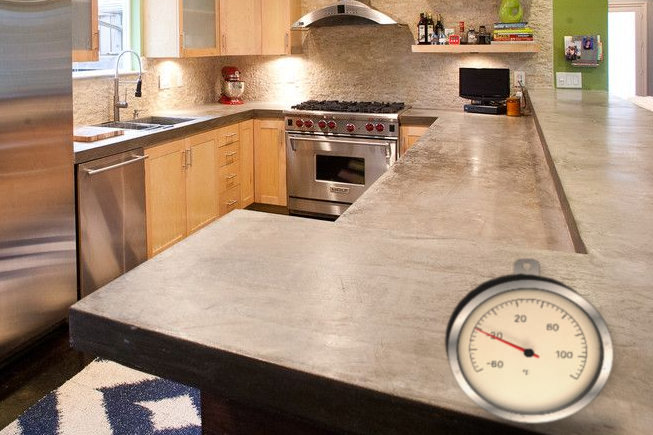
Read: -20°F
